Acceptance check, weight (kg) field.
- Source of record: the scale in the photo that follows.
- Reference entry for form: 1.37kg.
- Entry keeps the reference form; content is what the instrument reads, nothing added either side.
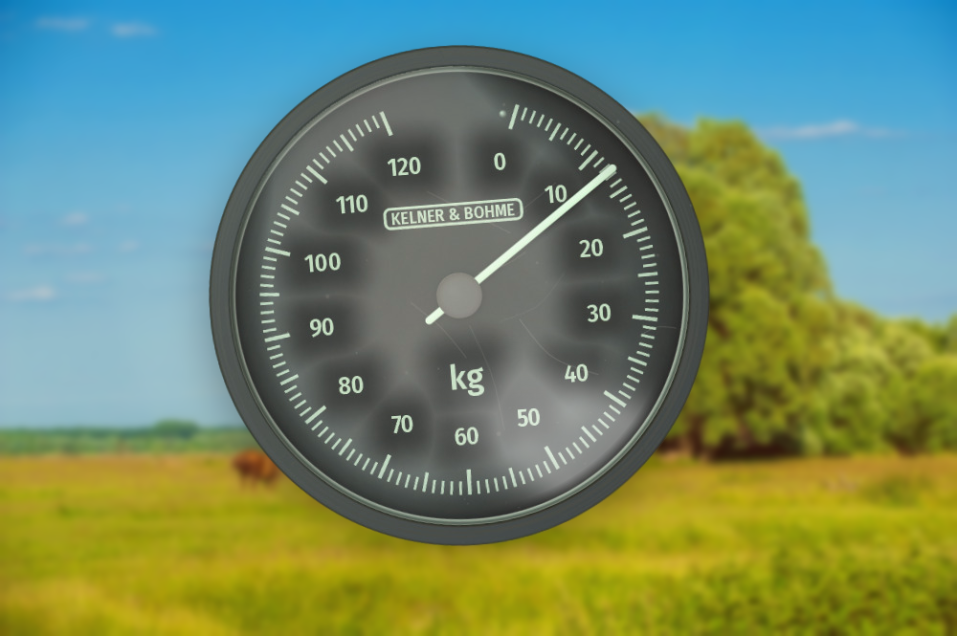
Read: 12.5kg
